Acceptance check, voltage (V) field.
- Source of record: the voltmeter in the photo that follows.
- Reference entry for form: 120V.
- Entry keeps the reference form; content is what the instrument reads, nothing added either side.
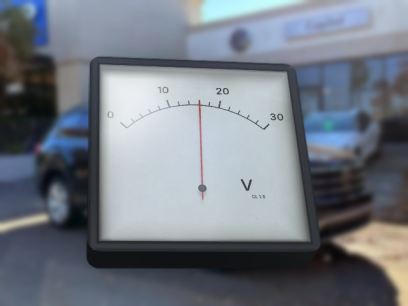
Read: 16V
